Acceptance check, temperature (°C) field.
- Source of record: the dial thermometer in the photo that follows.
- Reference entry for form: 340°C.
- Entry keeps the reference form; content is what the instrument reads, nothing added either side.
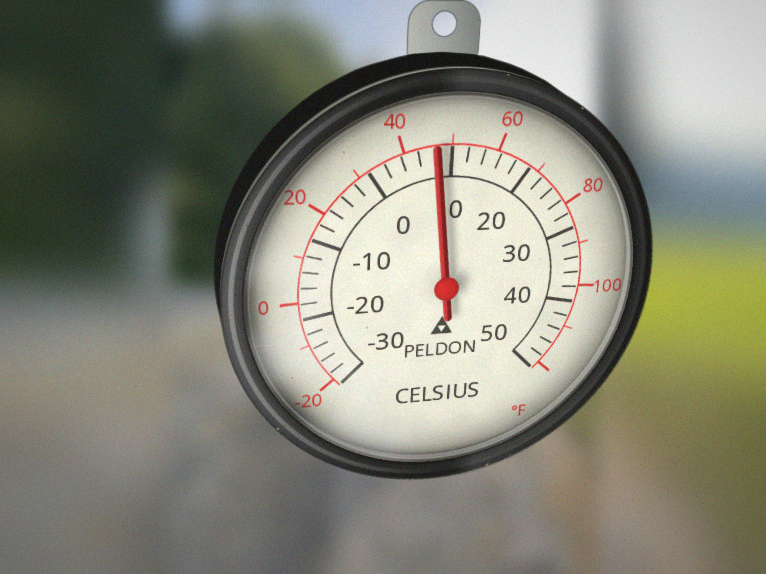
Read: 8°C
